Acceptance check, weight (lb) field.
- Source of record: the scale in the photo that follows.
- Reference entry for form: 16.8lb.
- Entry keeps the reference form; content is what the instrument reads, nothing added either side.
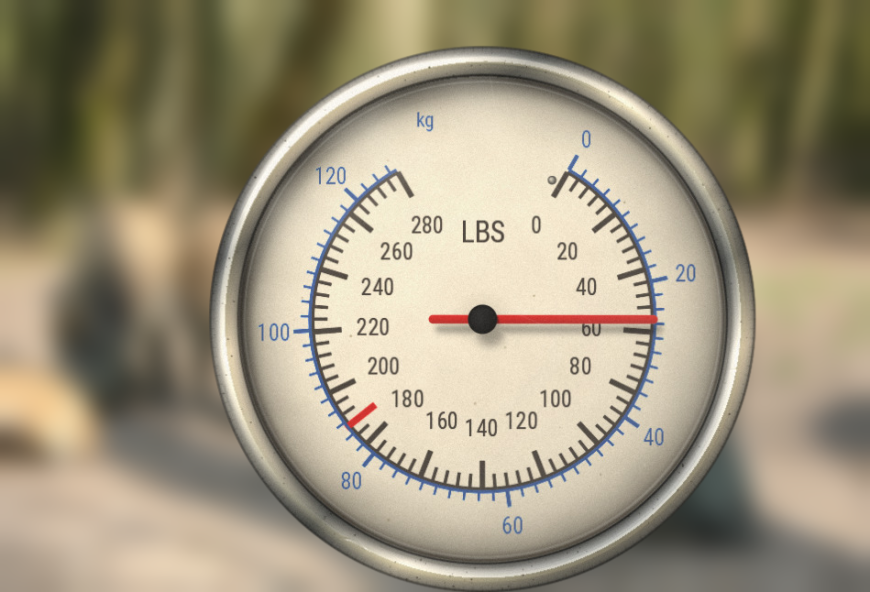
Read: 56lb
